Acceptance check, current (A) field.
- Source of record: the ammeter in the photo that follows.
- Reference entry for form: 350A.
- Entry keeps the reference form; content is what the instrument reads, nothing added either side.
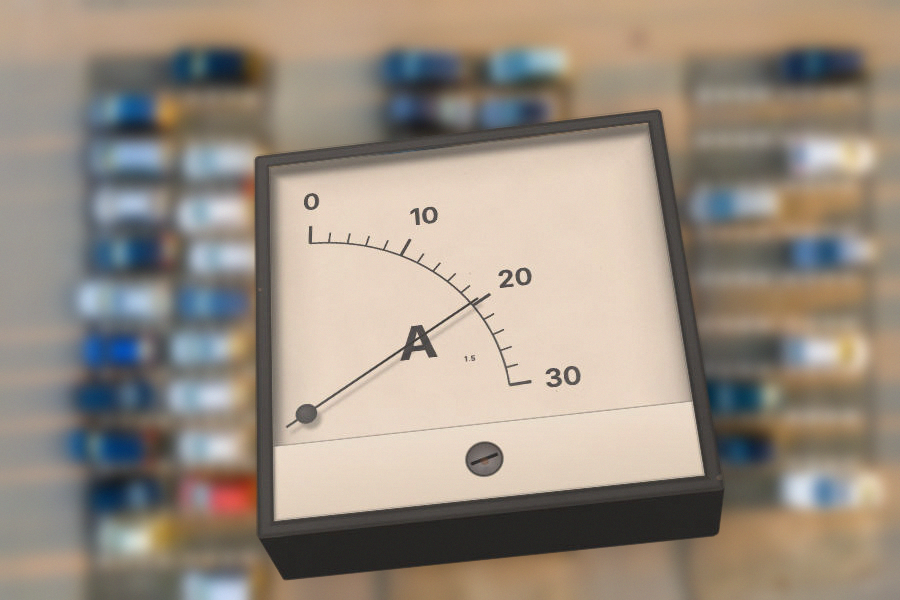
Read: 20A
